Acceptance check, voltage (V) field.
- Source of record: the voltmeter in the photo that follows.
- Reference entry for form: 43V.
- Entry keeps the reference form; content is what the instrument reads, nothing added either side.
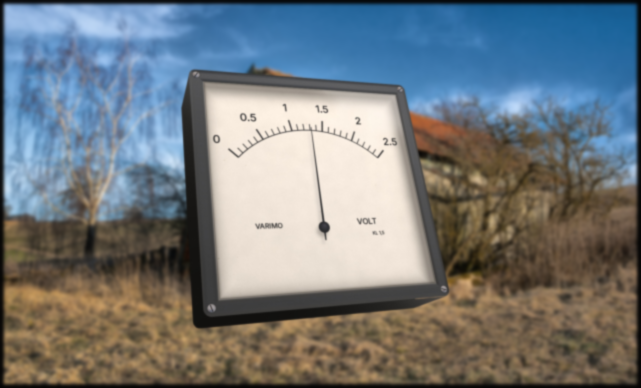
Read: 1.3V
